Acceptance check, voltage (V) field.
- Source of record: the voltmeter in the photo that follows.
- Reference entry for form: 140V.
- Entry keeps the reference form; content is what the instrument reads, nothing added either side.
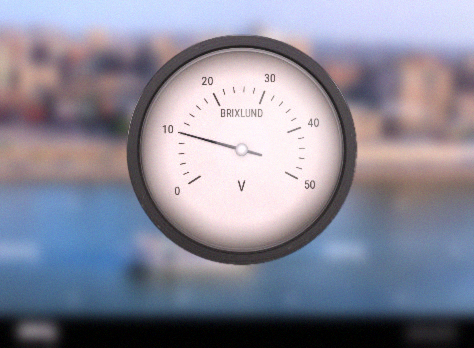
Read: 10V
